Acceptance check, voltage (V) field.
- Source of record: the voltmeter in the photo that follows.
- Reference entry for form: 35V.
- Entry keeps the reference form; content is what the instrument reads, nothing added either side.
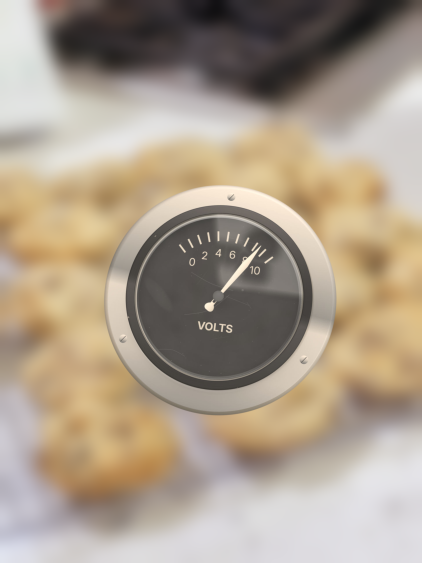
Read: 8.5V
